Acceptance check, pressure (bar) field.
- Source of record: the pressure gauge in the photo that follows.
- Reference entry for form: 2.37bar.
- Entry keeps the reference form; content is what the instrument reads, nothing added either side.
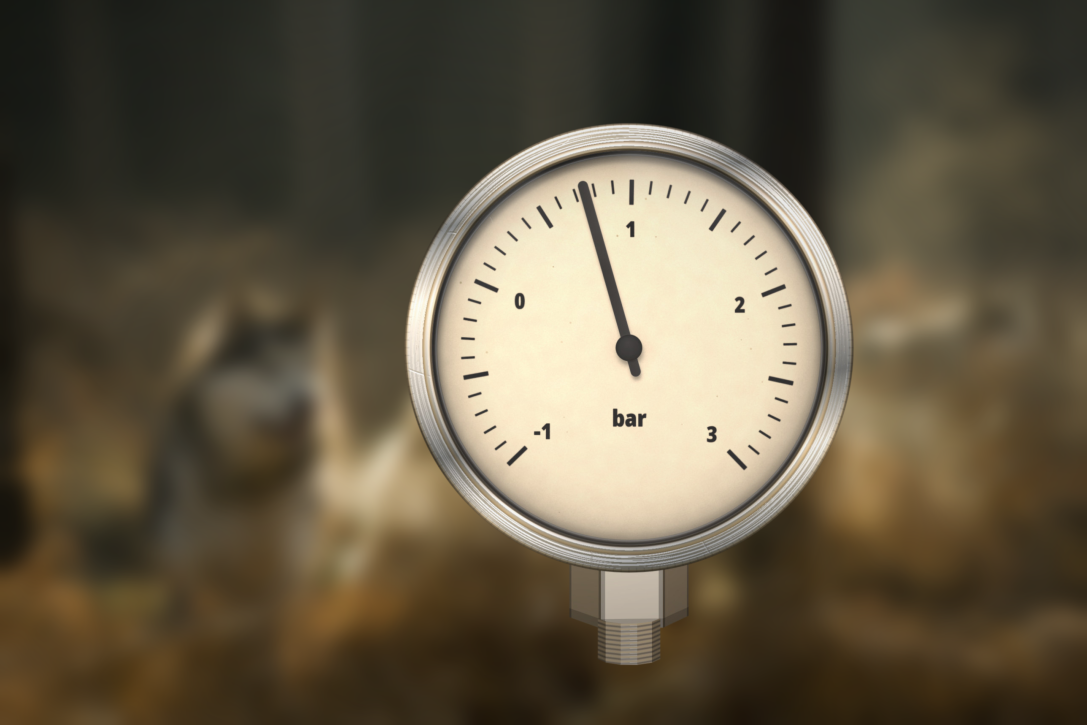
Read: 0.75bar
